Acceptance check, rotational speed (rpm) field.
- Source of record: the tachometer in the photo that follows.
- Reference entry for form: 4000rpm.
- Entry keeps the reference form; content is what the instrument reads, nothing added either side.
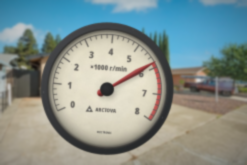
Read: 5800rpm
